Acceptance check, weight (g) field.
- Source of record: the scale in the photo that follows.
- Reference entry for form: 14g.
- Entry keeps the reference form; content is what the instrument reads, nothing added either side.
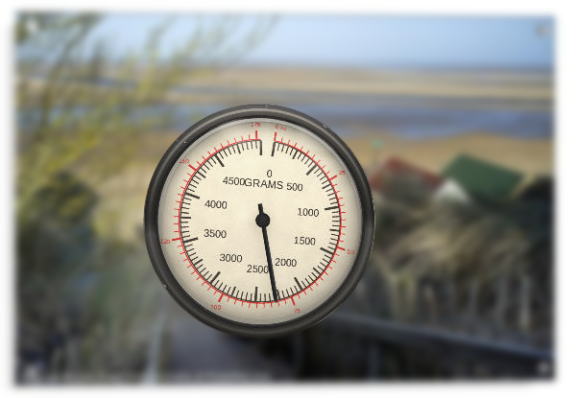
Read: 2300g
